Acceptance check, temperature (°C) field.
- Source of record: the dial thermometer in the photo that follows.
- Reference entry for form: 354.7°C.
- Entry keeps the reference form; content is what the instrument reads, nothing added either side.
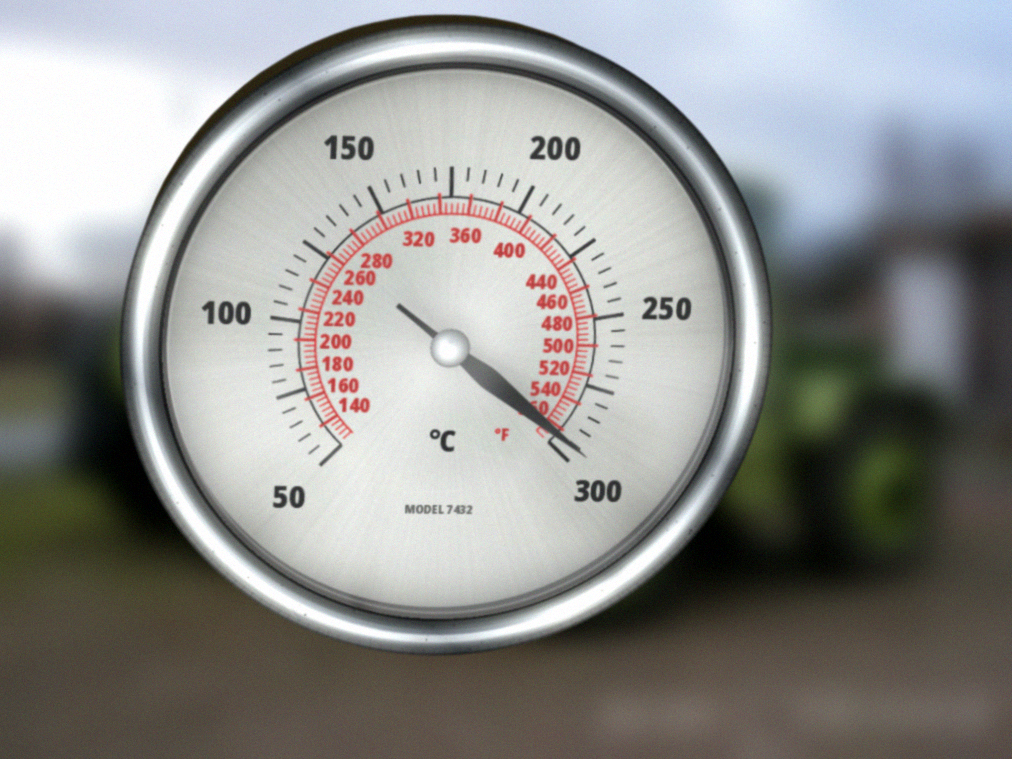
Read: 295°C
